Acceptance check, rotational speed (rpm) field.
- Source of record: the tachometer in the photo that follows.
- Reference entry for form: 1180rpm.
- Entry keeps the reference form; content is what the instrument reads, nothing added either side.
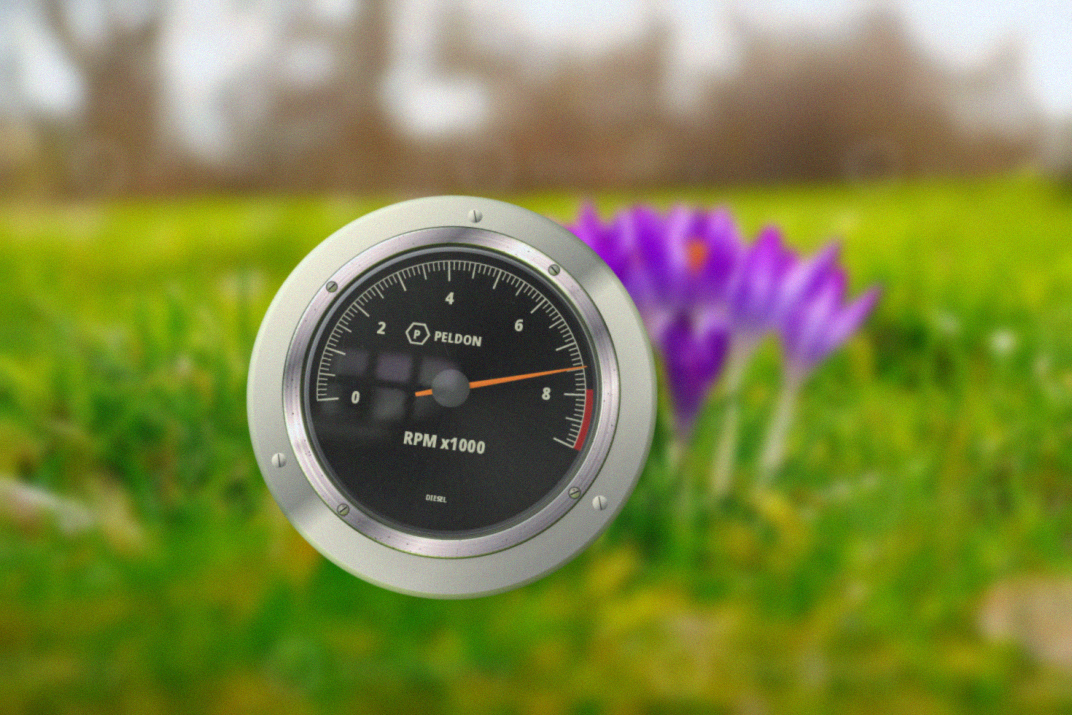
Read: 7500rpm
